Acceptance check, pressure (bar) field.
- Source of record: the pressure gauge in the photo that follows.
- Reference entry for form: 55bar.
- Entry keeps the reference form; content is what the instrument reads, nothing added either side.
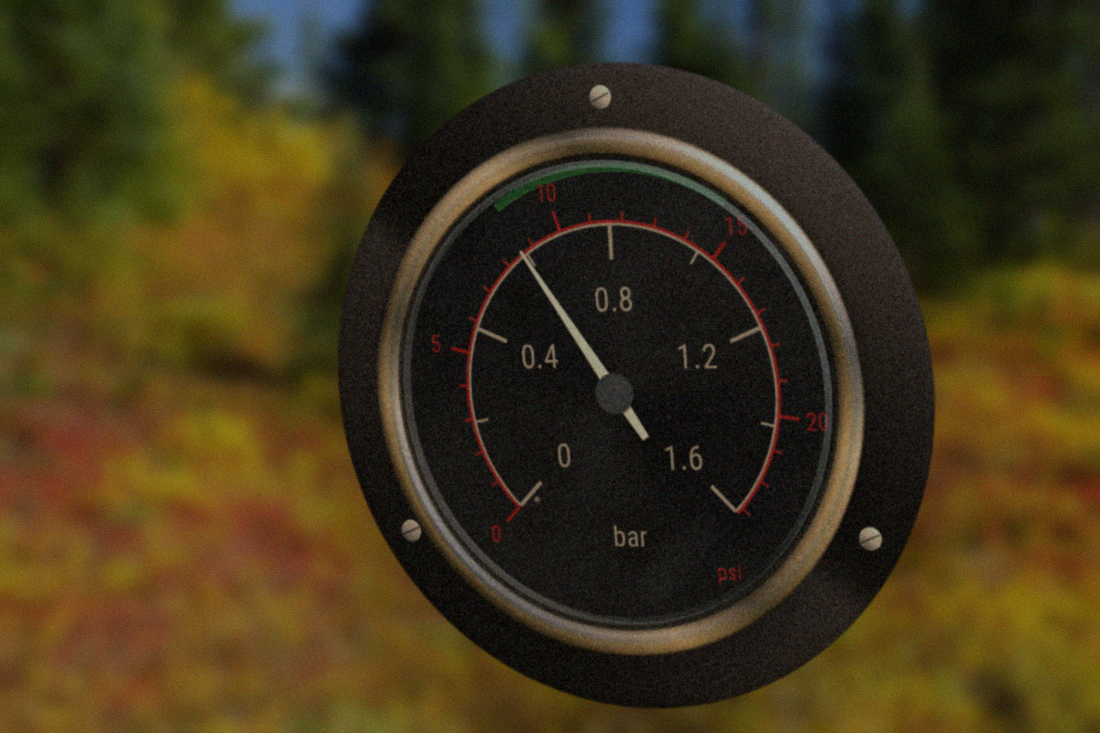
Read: 0.6bar
